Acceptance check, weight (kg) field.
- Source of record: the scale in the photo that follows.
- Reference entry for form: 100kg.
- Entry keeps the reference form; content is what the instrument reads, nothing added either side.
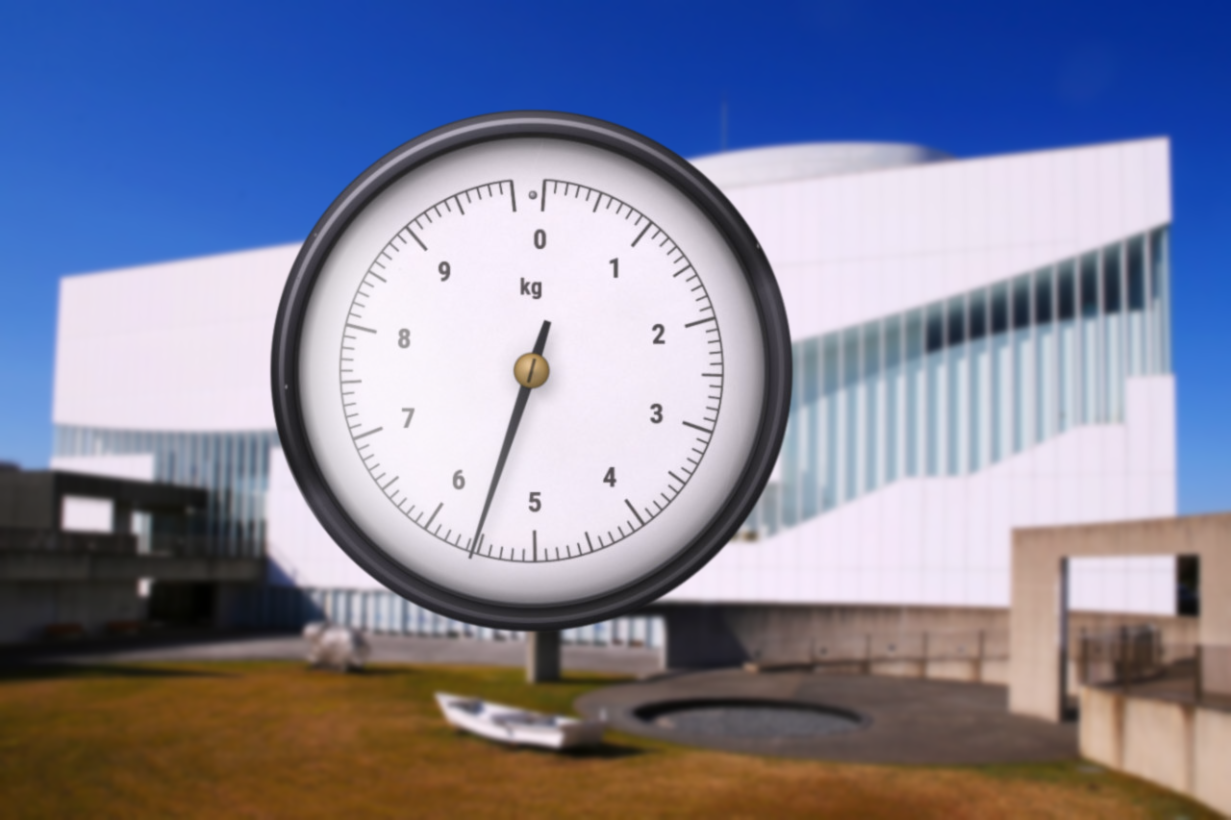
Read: 5.55kg
